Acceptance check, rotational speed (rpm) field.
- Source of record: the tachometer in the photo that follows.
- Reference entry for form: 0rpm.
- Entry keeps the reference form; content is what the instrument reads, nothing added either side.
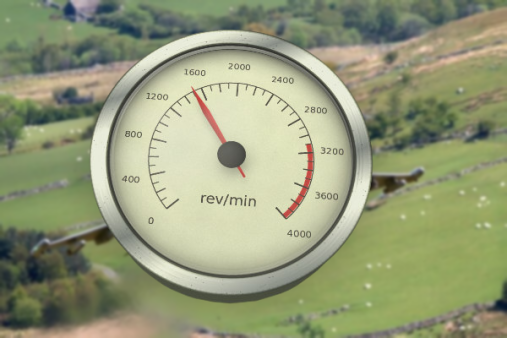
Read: 1500rpm
